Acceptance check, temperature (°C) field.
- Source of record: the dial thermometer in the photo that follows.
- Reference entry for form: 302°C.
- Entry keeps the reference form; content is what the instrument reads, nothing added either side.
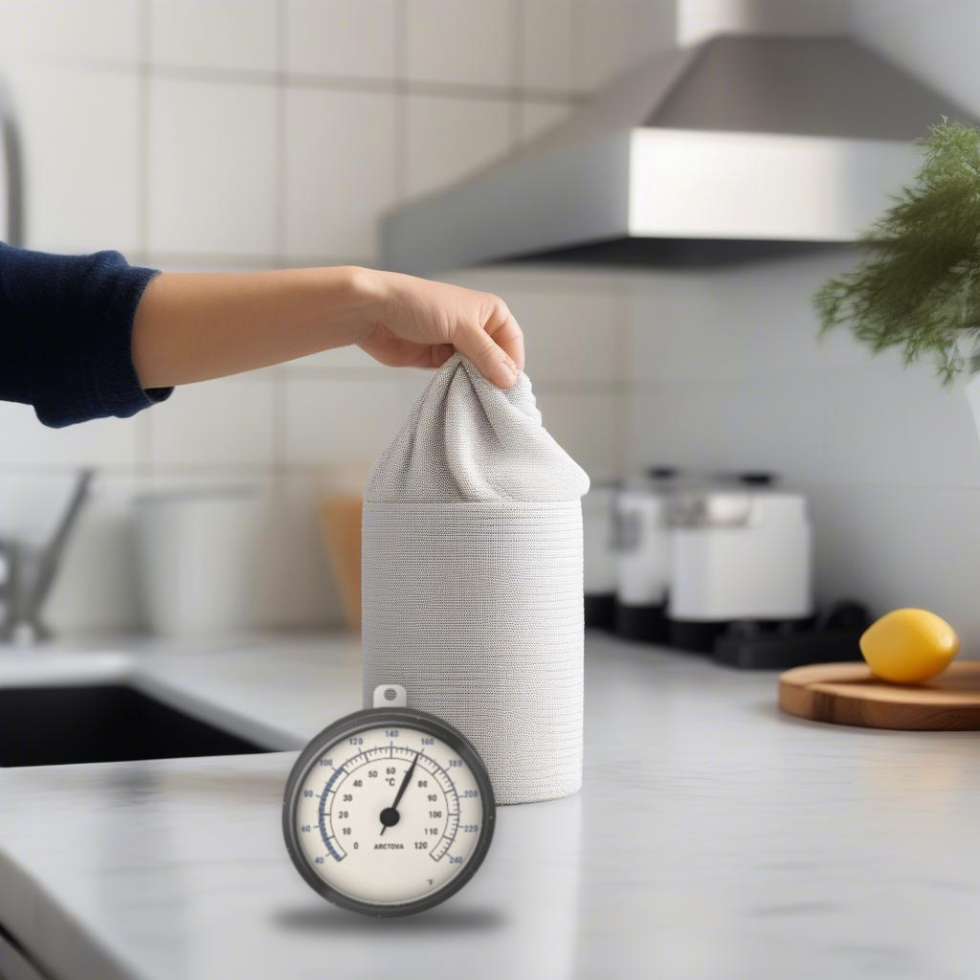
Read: 70°C
